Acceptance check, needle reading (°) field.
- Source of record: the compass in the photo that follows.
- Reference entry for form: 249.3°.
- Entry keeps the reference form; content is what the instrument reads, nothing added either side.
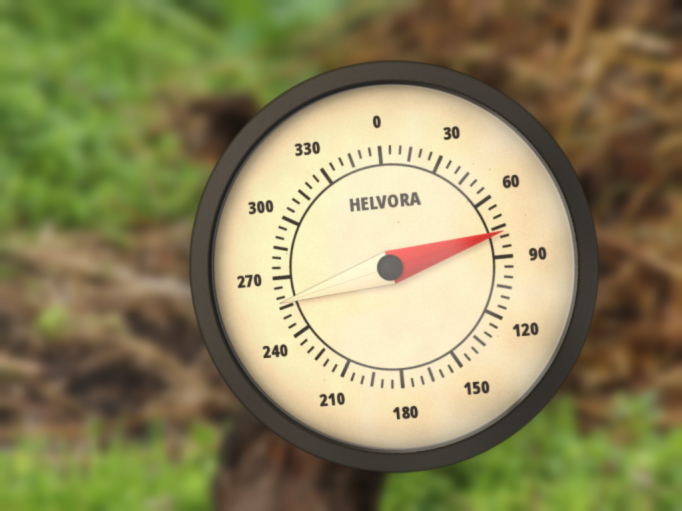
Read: 77.5°
